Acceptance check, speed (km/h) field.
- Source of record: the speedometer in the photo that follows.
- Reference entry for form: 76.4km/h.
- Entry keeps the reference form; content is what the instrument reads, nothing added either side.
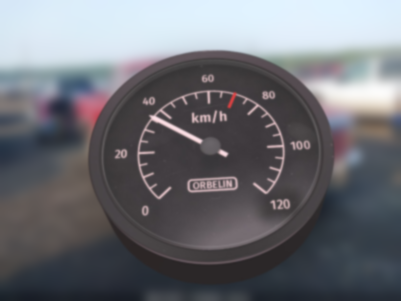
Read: 35km/h
